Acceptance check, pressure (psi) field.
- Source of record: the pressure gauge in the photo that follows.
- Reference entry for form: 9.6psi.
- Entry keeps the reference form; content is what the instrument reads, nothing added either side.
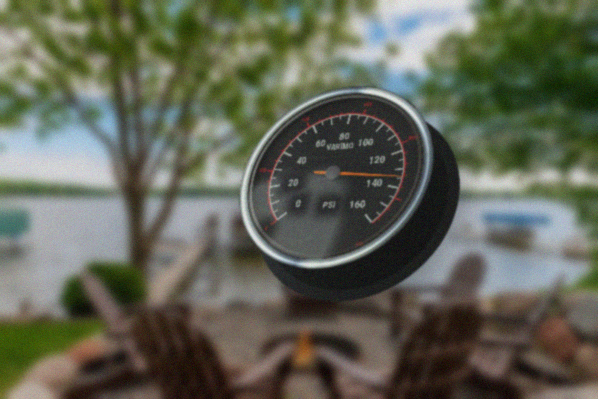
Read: 135psi
